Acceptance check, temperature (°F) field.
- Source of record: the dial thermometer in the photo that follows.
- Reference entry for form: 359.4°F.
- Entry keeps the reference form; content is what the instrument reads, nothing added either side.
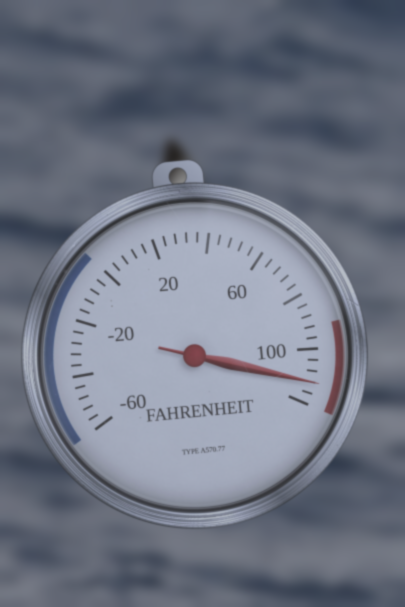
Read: 112°F
